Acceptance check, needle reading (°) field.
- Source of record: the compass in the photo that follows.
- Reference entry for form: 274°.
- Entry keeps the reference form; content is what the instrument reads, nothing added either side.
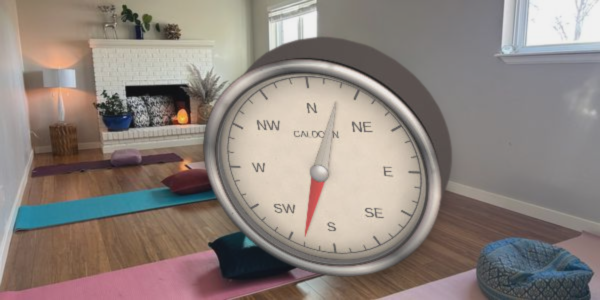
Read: 200°
